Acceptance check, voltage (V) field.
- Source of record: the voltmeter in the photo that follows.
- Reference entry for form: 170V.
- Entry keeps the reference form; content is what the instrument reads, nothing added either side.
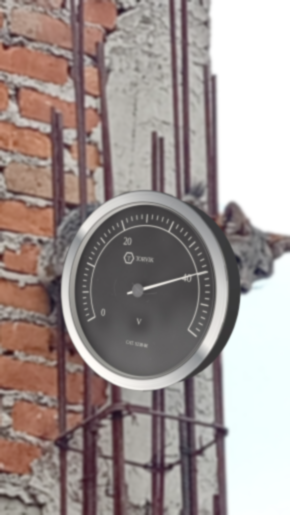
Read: 40V
